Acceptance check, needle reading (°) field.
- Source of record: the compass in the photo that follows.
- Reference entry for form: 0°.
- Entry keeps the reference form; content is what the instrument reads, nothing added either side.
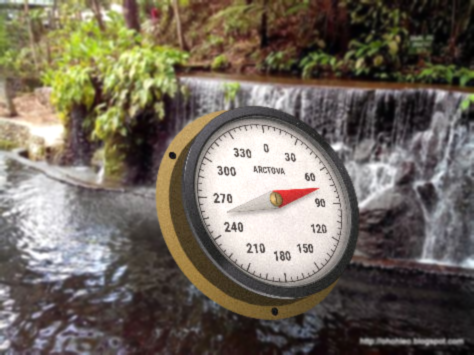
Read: 75°
